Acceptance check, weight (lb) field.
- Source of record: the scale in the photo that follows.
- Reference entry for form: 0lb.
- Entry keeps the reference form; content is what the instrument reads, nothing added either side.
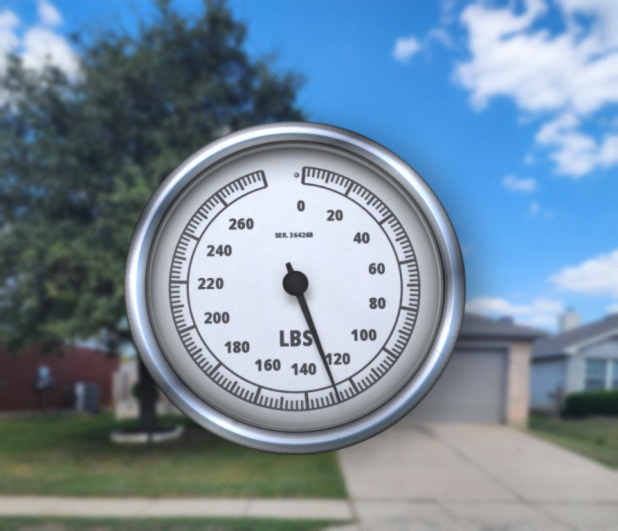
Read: 128lb
